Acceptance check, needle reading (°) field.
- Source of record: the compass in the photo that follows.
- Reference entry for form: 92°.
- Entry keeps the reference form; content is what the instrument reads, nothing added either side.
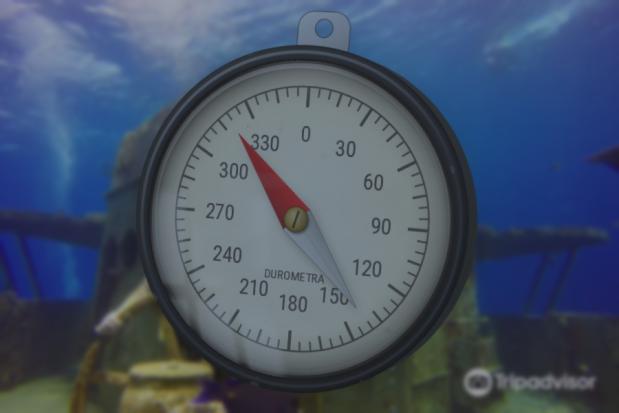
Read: 320°
